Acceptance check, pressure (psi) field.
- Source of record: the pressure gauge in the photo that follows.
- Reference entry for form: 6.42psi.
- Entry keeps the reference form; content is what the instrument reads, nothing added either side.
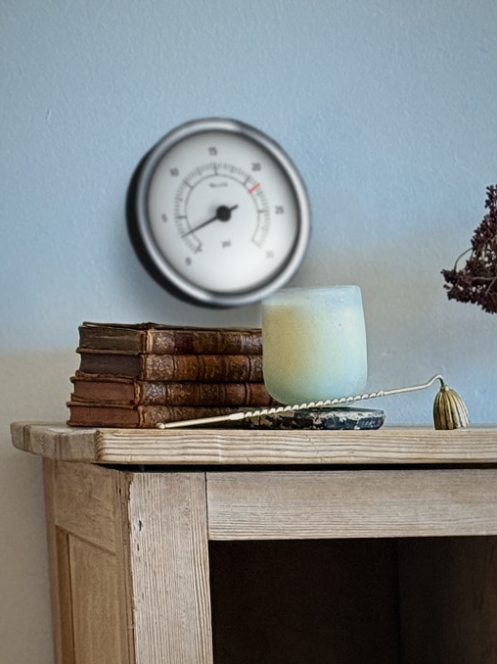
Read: 2.5psi
